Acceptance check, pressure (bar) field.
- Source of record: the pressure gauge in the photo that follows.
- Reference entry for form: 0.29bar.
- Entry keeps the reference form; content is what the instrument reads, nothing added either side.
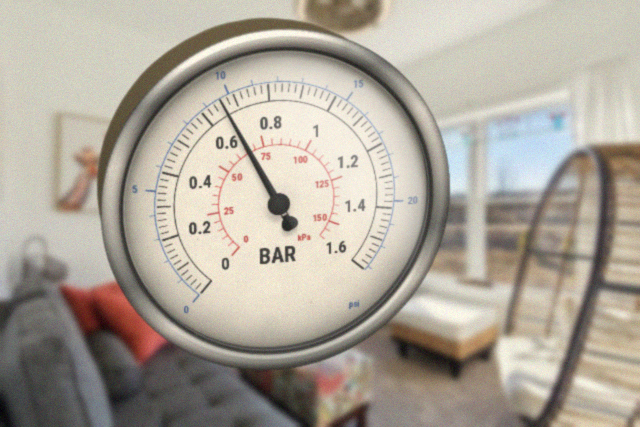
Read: 0.66bar
